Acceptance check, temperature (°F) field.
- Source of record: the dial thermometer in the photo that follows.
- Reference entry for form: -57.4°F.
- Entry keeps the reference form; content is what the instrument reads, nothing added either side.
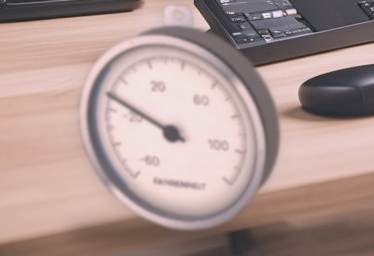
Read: -10°F
